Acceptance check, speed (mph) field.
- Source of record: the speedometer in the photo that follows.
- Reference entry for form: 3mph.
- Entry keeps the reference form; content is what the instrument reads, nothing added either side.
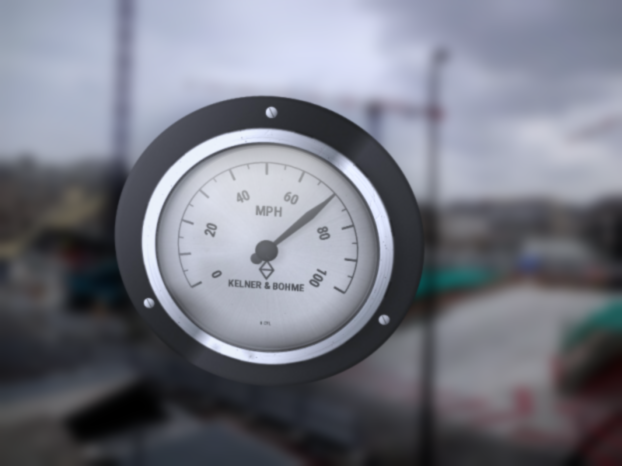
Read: 70mph
